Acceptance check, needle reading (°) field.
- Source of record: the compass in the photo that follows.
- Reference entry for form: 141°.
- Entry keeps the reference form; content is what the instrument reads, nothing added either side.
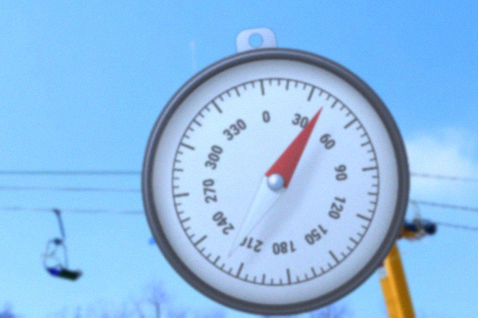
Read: 40°
